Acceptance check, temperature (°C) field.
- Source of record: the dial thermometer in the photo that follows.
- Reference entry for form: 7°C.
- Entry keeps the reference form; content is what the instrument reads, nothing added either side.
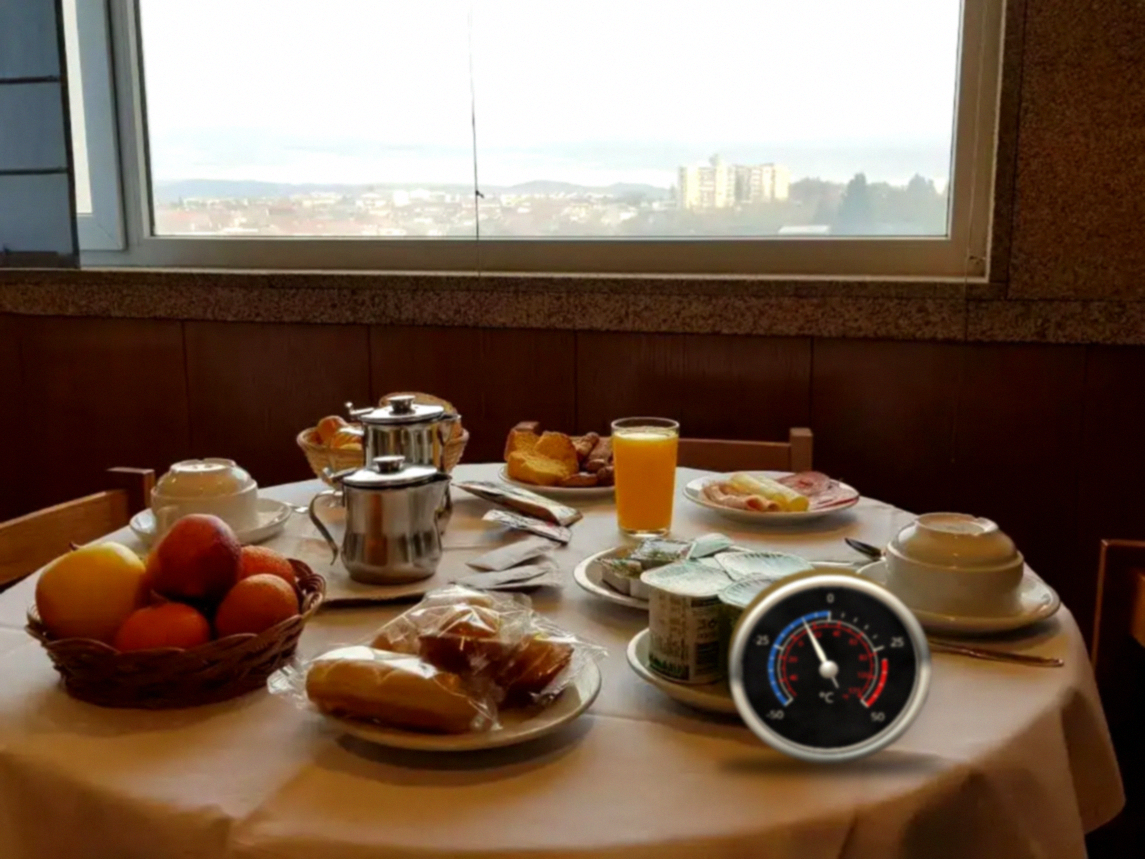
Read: -10°C
